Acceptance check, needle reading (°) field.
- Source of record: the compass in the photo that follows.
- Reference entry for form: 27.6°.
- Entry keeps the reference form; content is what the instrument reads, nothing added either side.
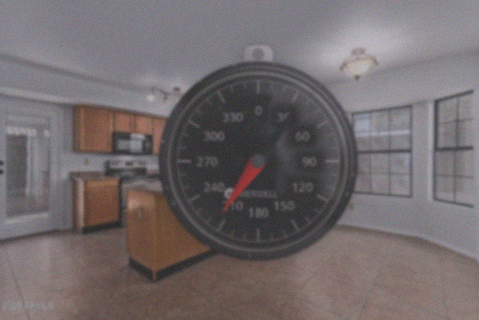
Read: 215°
